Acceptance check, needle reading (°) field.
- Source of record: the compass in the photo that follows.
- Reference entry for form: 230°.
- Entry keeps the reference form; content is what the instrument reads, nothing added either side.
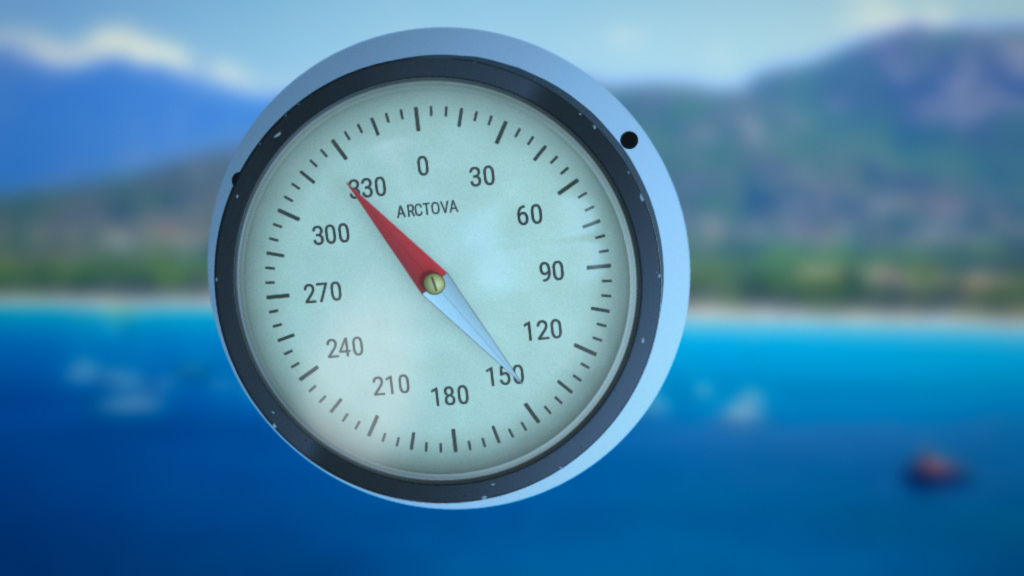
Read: 325°
